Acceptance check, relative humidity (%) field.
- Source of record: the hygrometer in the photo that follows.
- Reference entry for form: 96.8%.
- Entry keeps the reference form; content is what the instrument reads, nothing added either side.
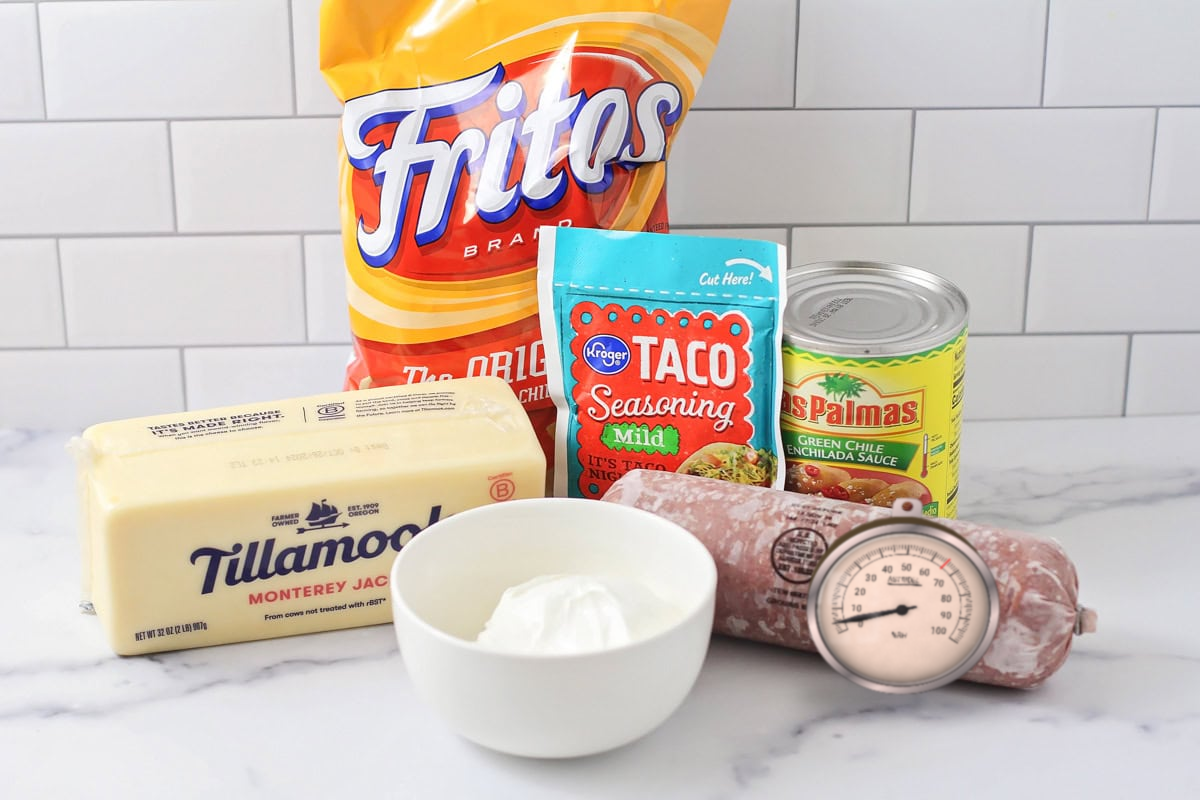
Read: 5%
